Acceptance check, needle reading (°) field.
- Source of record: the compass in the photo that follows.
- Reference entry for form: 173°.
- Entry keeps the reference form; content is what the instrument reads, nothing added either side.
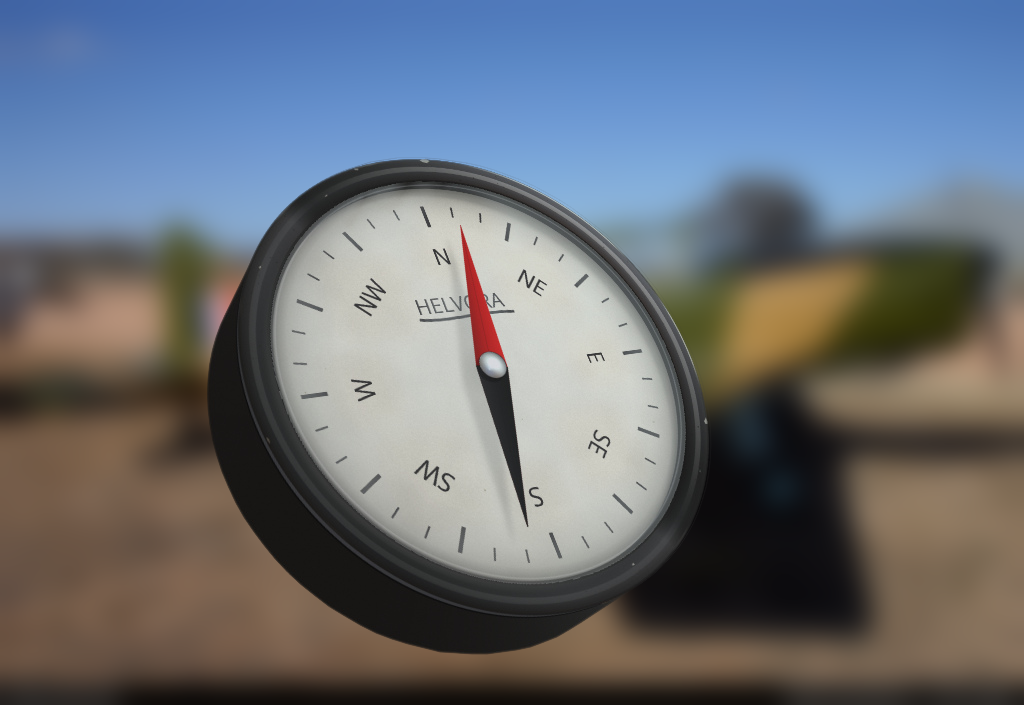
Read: 10°
